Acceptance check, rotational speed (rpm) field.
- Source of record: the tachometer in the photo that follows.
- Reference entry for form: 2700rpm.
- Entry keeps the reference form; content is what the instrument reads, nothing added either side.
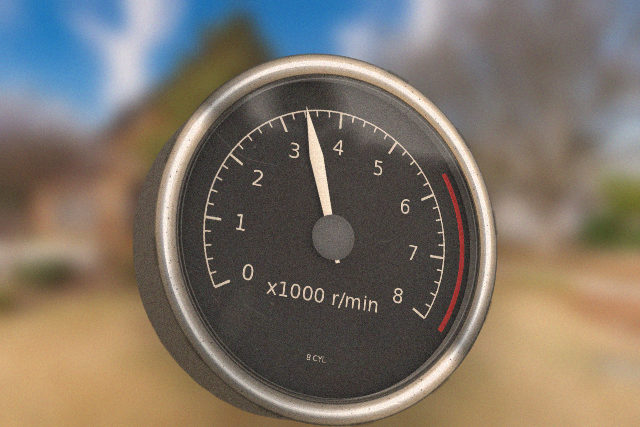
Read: 3400rpm
